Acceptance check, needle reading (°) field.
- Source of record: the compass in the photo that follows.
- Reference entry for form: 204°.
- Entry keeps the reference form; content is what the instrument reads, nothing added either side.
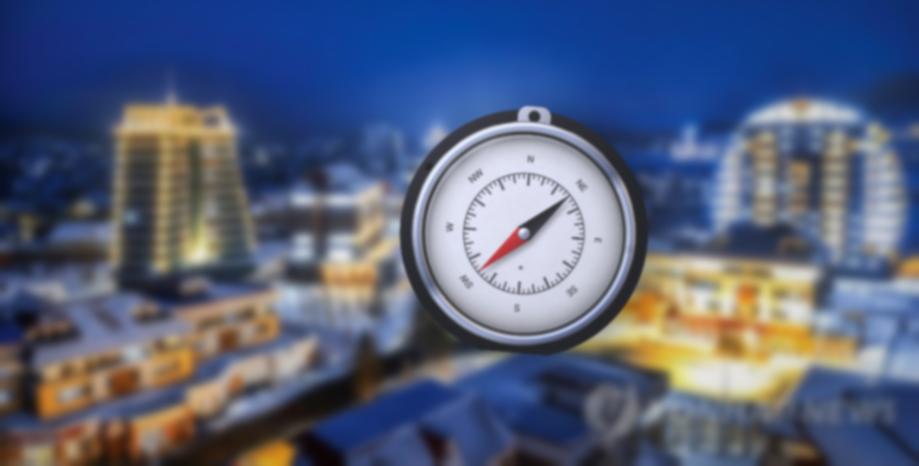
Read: 225°
